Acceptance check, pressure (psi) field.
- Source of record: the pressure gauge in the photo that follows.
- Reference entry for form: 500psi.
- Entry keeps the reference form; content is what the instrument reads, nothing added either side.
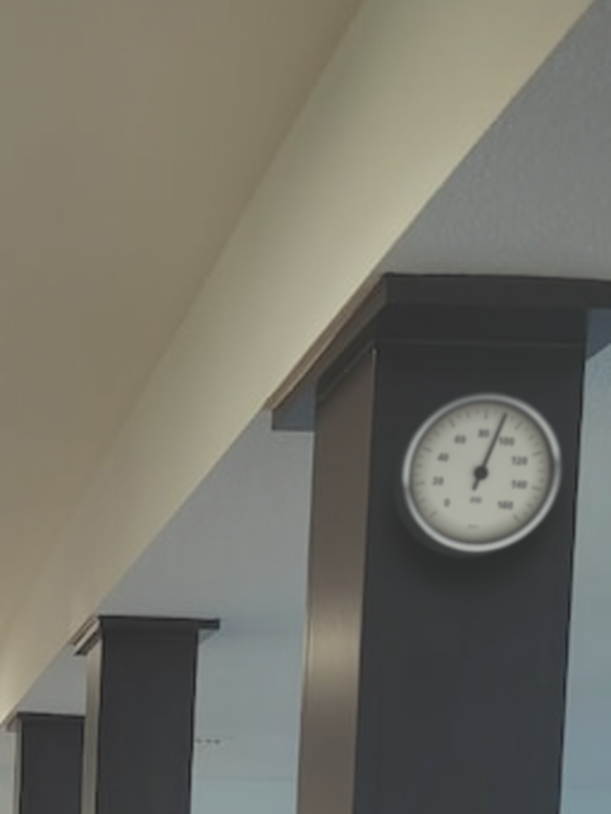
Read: 90psi
